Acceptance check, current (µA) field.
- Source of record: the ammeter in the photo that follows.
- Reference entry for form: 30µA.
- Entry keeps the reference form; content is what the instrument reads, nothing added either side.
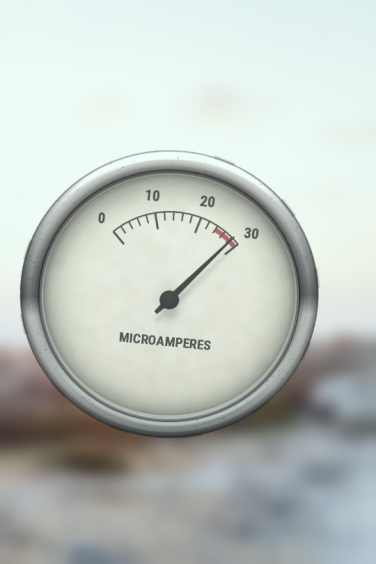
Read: 28µA
